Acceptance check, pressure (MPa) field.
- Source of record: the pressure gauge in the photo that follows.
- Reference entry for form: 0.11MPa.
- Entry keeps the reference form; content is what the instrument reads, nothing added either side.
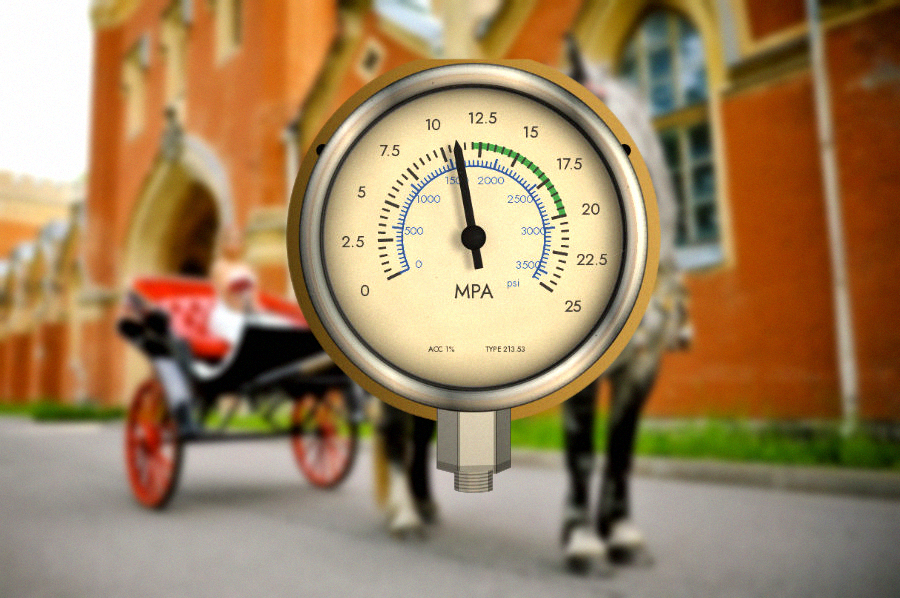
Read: 11MPa
